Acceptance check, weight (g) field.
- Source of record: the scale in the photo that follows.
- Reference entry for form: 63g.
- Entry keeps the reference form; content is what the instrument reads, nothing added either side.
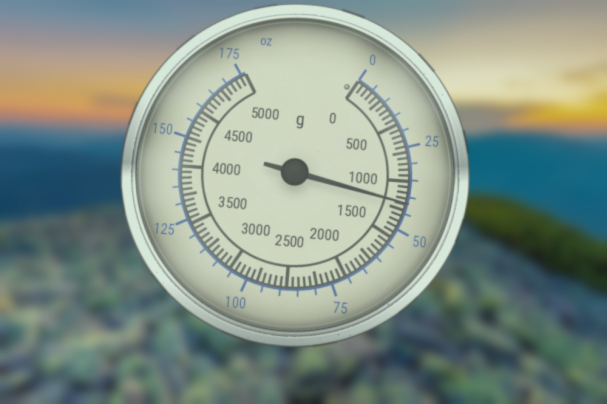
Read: 1200g
